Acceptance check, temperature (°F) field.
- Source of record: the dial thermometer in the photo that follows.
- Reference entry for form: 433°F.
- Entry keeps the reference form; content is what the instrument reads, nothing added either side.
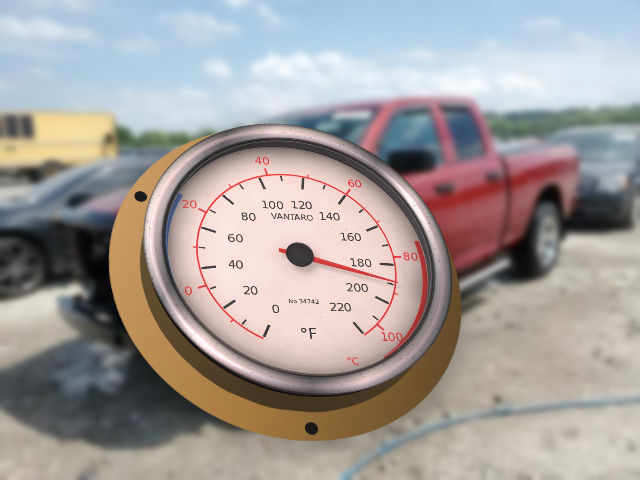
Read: 190°F
